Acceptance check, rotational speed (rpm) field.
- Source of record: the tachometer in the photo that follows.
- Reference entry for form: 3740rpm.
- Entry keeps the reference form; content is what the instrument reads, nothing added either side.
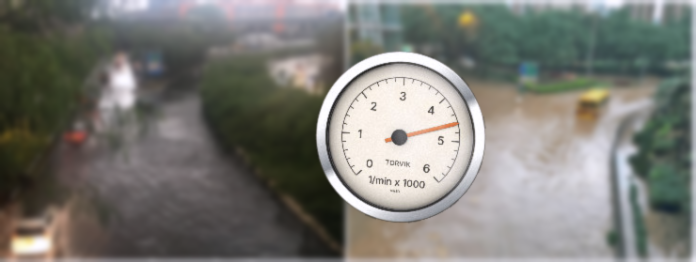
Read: 4600rpm
